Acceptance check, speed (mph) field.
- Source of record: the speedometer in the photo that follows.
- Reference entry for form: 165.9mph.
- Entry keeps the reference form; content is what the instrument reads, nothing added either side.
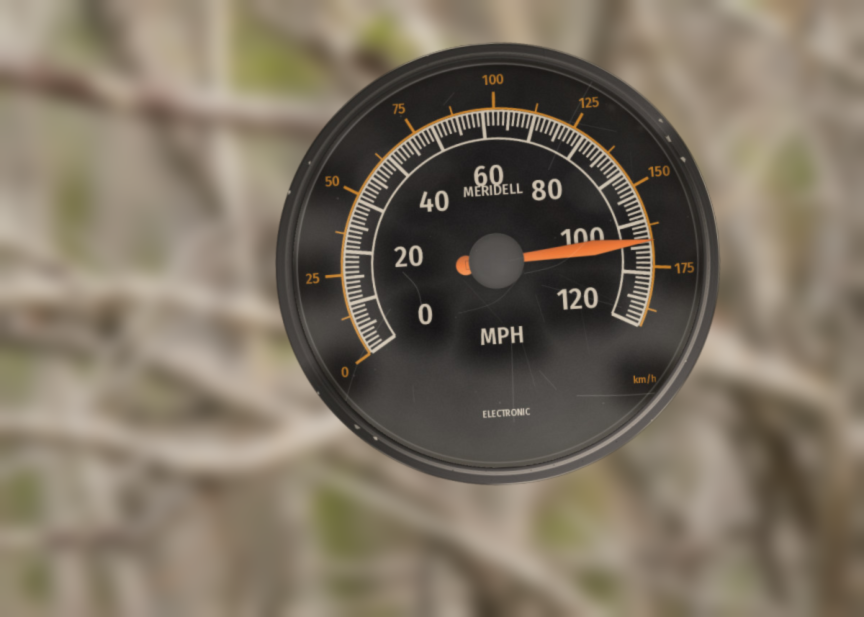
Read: 104mph
